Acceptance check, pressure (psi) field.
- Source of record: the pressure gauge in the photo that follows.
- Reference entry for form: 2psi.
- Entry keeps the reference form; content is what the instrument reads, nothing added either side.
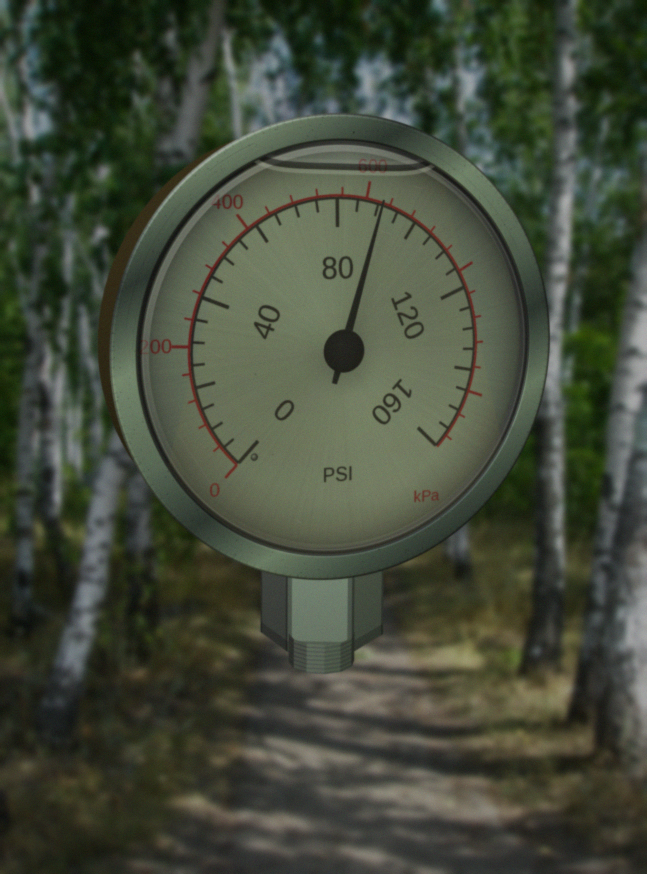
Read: 90psi
